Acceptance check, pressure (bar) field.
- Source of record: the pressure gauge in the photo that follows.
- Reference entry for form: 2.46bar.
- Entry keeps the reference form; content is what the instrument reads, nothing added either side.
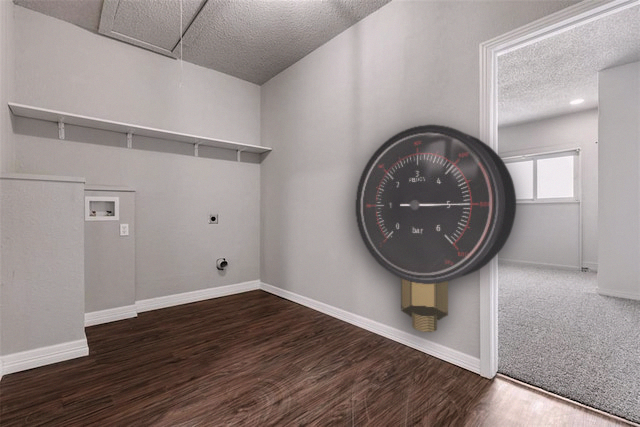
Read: 5bar
